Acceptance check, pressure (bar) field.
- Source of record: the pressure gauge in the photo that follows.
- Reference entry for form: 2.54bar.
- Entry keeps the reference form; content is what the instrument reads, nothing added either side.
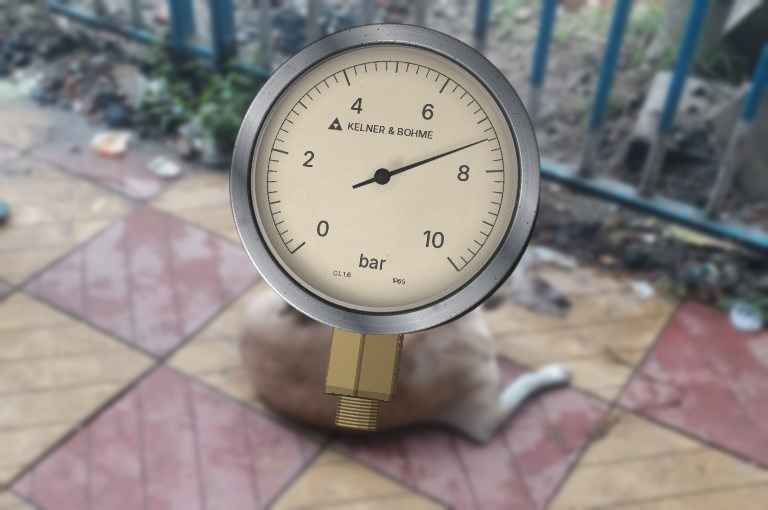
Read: 7.4bar
